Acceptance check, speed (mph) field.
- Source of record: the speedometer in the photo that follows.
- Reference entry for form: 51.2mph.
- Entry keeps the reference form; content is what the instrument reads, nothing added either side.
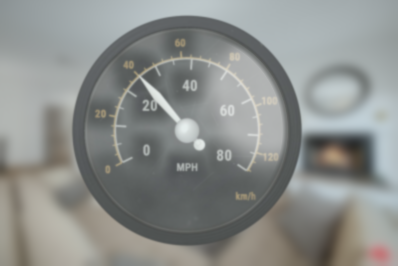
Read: 25mph
